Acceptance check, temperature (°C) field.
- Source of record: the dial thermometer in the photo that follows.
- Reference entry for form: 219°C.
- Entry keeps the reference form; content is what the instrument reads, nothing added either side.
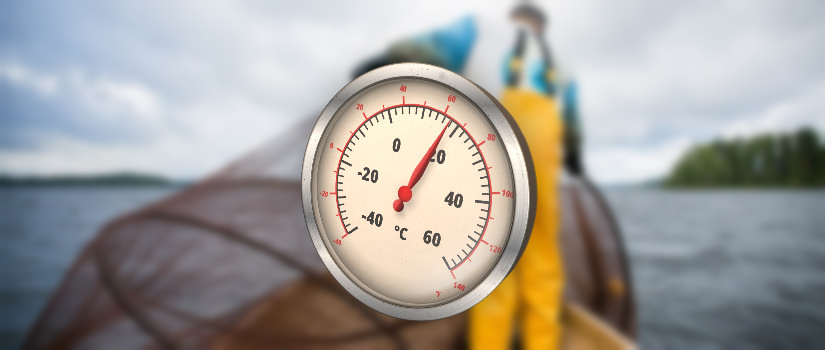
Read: 18°C
